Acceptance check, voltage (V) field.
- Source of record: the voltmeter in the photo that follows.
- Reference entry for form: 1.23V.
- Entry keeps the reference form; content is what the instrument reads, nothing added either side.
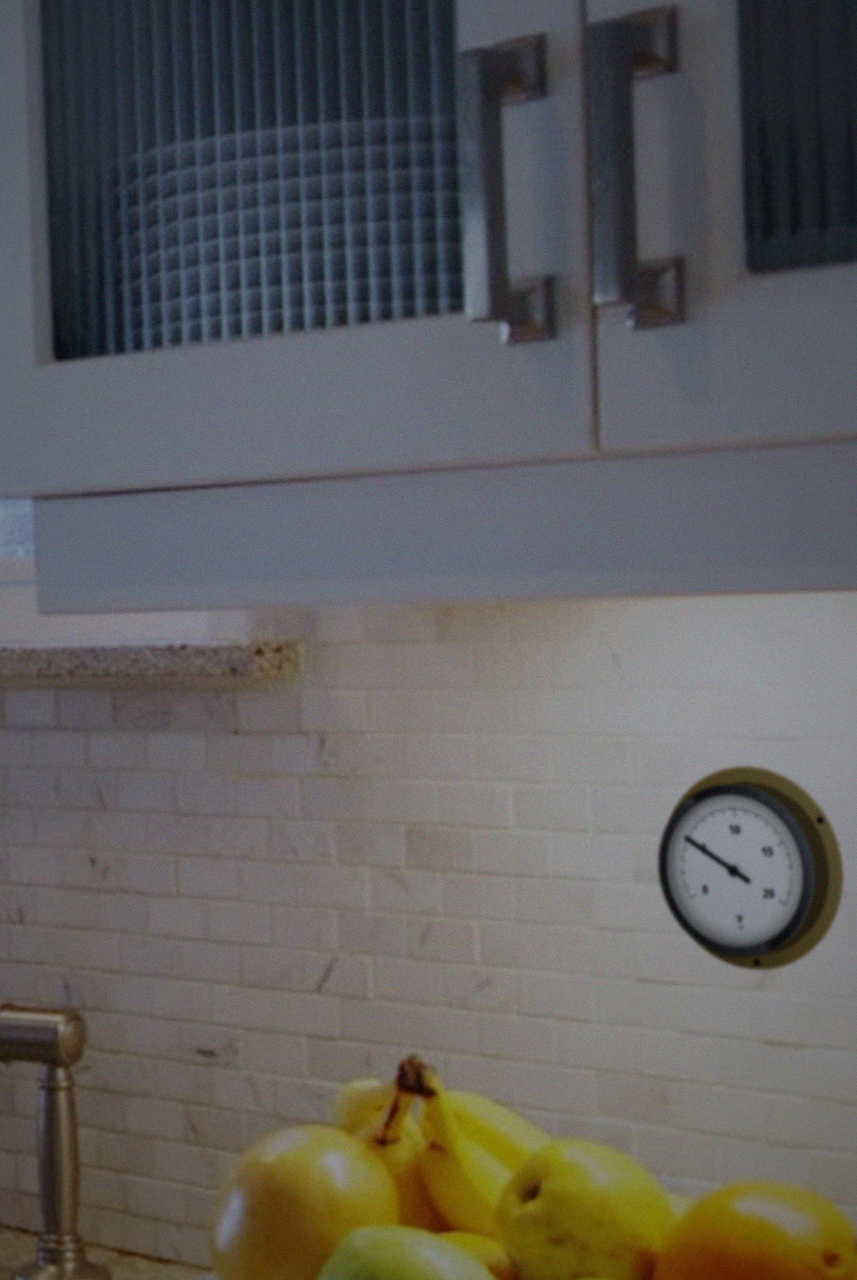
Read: 5V
